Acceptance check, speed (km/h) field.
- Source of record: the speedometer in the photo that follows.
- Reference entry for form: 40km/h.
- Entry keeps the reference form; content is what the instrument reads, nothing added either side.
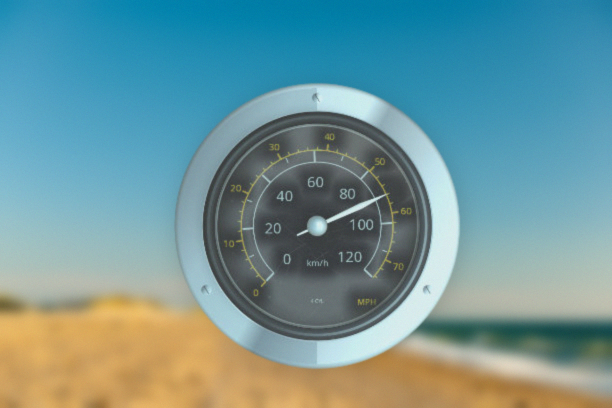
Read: 90km/h
